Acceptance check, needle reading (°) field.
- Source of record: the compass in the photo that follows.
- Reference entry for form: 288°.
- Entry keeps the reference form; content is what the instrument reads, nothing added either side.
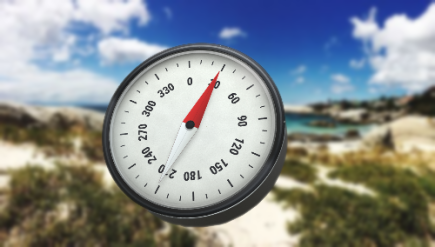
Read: 30°
